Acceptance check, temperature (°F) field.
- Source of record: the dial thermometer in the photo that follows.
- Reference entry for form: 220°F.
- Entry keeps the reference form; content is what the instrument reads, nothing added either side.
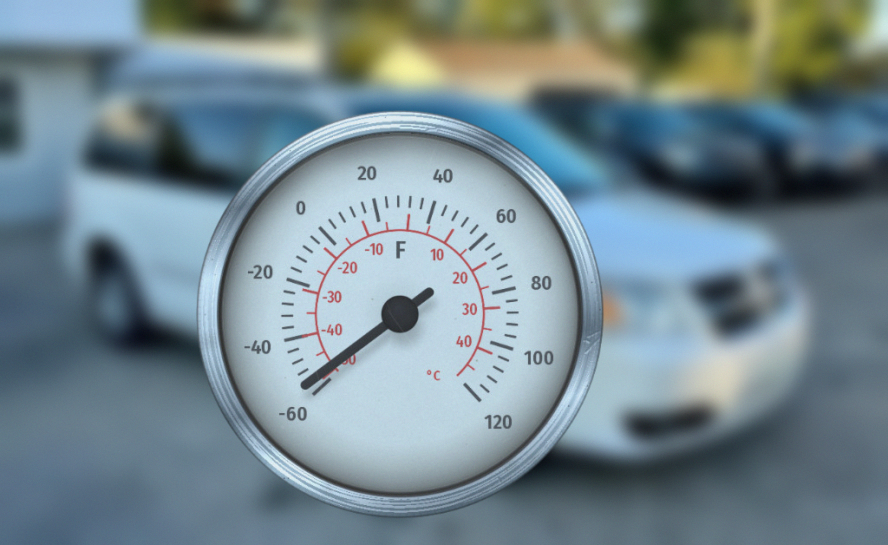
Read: -56°F
